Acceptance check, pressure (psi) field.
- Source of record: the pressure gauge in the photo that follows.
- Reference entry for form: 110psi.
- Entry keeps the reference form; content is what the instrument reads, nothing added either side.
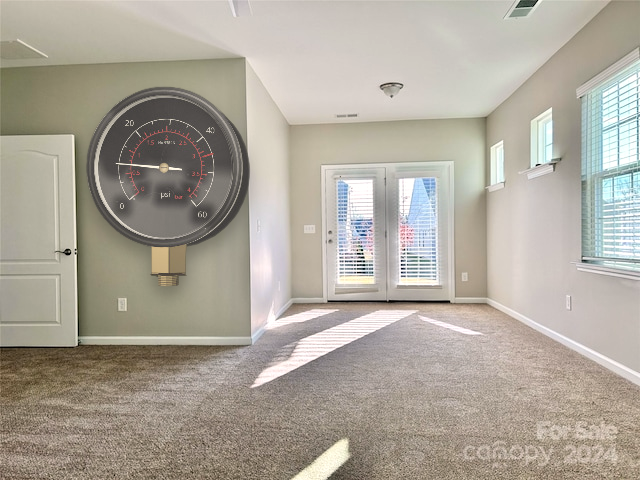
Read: 10psi
